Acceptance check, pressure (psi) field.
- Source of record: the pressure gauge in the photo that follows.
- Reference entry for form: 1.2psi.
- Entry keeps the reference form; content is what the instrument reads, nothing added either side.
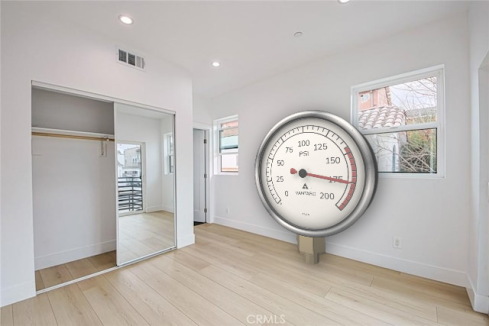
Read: 175psi
